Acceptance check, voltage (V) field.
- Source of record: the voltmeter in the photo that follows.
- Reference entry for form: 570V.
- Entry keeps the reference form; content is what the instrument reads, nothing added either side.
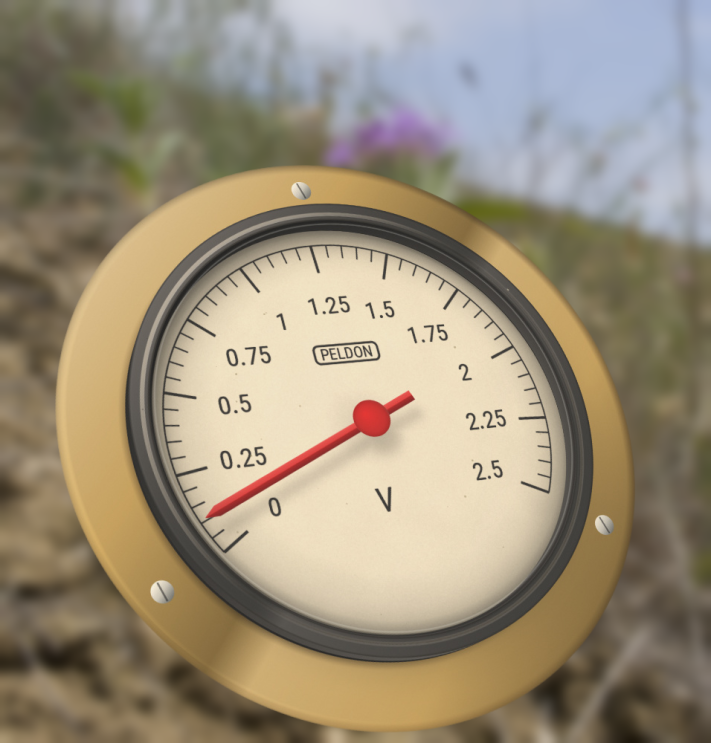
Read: 0.1V
